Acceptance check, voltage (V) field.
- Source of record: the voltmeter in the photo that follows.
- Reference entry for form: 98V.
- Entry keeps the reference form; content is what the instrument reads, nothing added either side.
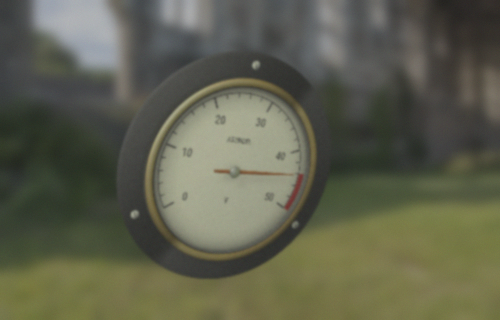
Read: 44V
